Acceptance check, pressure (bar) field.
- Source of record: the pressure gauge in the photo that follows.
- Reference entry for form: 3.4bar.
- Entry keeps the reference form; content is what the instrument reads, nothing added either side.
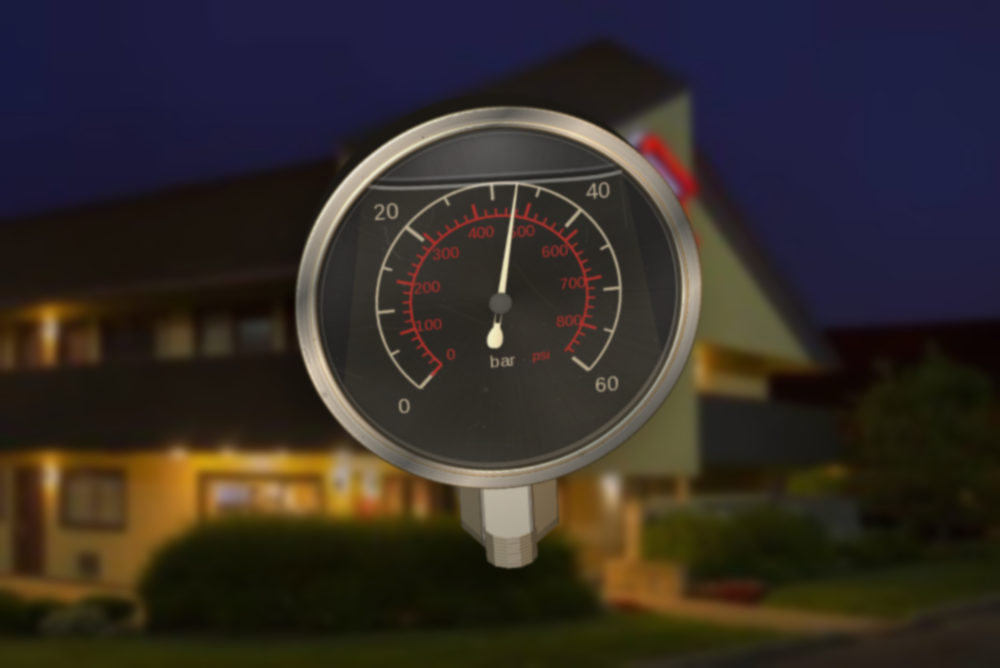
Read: 32.5bar
